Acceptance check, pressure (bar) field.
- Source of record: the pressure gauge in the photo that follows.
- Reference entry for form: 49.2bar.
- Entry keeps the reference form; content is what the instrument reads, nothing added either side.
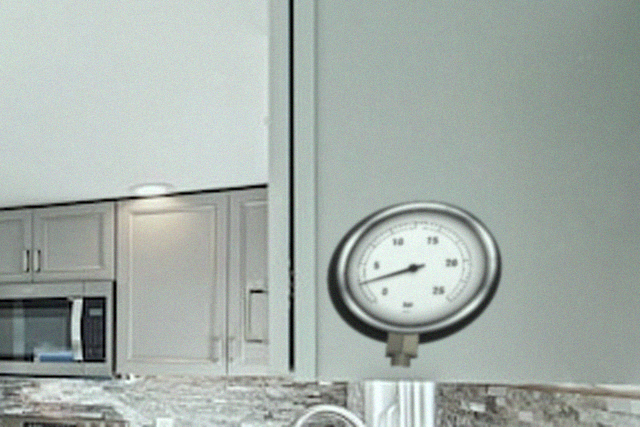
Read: 2.5bar
